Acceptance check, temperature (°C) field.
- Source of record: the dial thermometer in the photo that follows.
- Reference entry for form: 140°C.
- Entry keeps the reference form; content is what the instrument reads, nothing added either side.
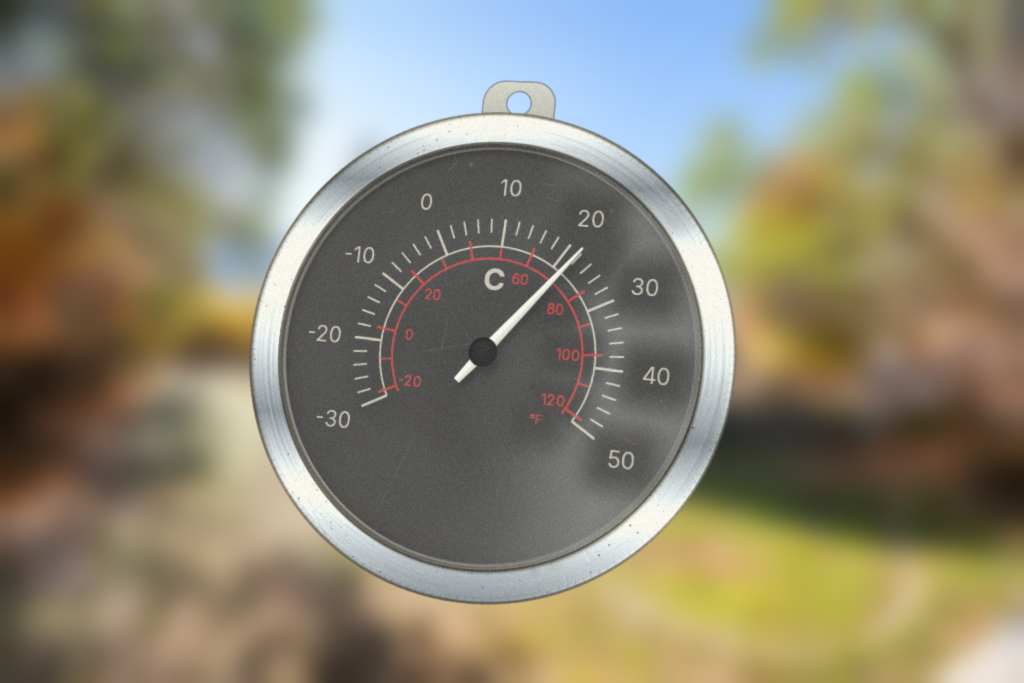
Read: 22°C
